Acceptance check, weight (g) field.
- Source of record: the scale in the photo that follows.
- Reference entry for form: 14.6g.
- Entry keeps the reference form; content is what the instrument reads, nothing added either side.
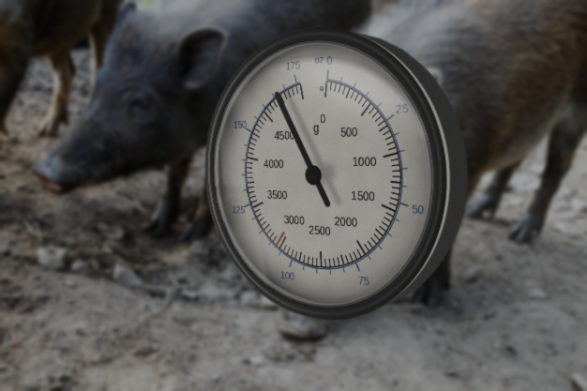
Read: 4750g
